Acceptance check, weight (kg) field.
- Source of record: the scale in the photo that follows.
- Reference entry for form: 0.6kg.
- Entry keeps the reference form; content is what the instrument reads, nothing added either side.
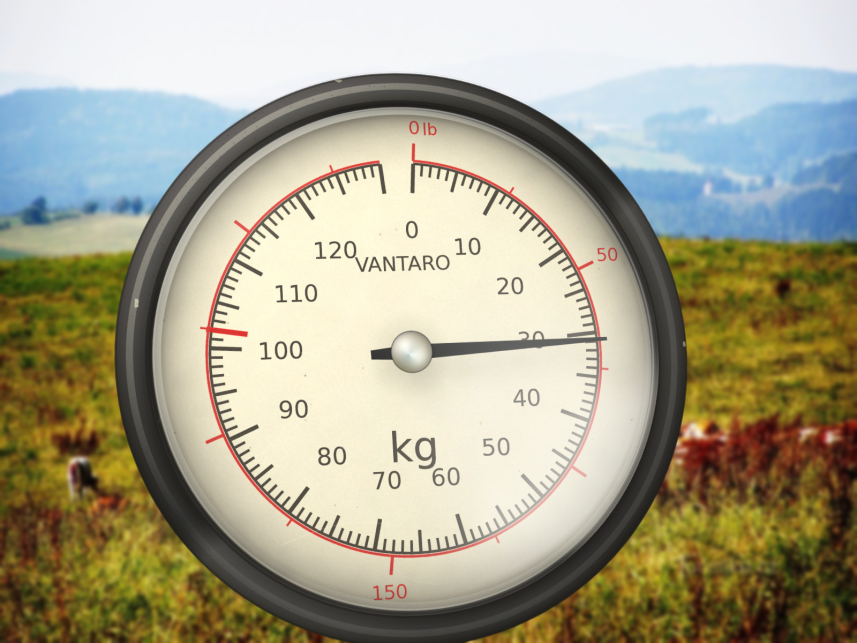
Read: 31kg
